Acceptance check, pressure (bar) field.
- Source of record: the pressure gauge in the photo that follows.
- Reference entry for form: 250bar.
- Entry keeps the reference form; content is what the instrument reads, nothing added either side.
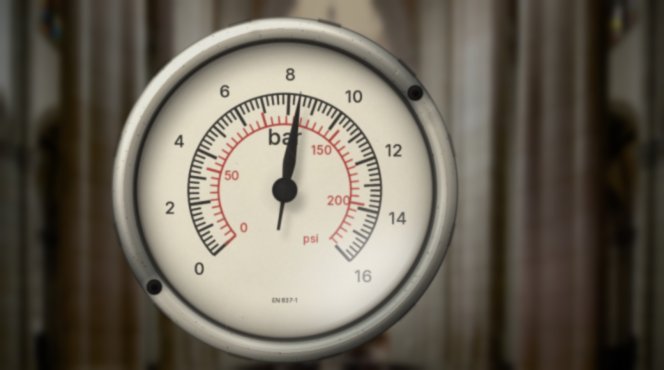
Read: 8.4bar
